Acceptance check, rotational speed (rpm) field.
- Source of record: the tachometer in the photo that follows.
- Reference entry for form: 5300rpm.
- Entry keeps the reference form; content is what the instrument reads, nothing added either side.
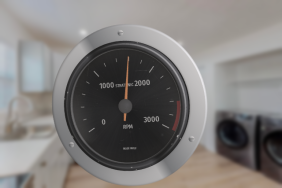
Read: 1600rpm
